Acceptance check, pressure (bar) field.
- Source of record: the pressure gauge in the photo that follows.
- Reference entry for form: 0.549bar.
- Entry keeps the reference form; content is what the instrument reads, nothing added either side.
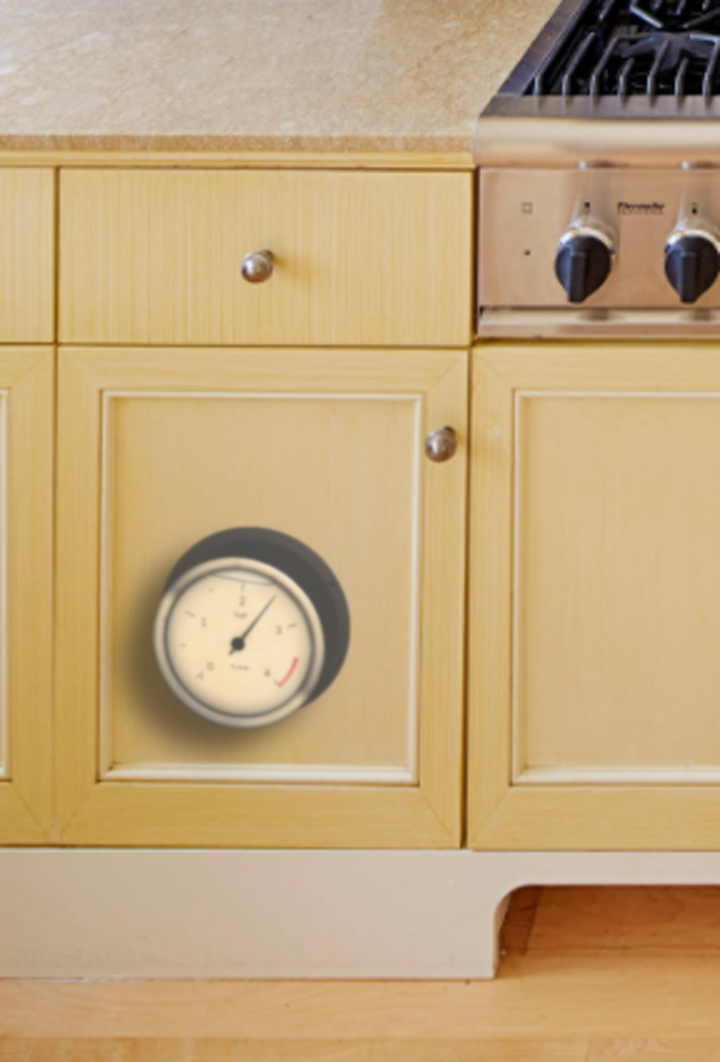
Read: 2.5bar
